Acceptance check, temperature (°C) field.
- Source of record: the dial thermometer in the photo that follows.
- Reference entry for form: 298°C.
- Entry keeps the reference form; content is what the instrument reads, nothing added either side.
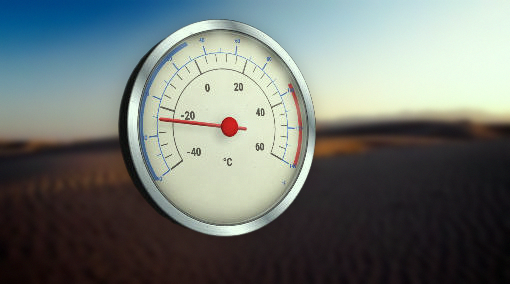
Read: -24°C
